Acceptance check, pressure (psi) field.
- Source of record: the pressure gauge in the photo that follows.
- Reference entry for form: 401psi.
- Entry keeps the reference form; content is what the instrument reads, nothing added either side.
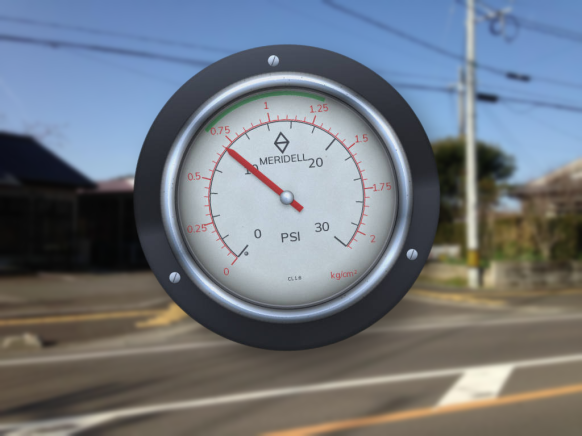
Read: 10psi
